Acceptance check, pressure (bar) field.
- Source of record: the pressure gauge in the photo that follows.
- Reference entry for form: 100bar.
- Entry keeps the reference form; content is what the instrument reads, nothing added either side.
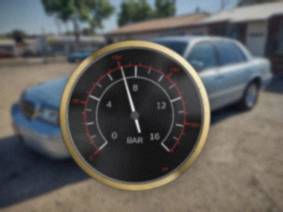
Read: 7bar
